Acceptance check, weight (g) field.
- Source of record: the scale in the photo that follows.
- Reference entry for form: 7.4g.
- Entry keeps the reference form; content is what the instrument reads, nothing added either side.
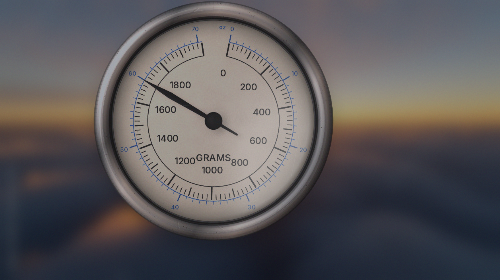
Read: 1700g
